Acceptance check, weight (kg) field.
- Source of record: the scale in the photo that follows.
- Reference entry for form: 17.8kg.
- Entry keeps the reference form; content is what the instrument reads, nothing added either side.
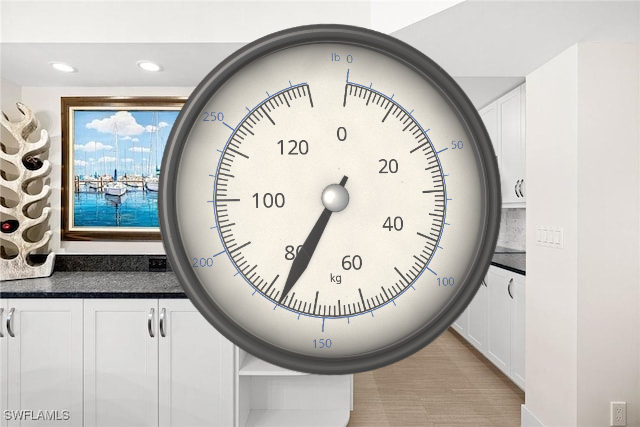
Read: 77kg
